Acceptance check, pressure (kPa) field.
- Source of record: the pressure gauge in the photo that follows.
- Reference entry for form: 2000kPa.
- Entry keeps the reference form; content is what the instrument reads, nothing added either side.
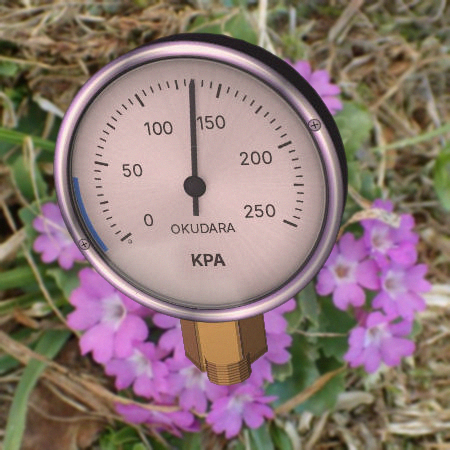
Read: 135kPa
